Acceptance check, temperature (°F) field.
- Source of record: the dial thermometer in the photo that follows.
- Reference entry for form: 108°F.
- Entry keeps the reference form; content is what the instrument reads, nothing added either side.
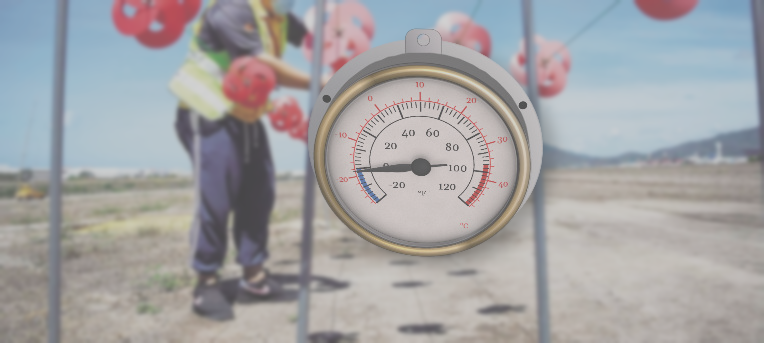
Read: 0°F
